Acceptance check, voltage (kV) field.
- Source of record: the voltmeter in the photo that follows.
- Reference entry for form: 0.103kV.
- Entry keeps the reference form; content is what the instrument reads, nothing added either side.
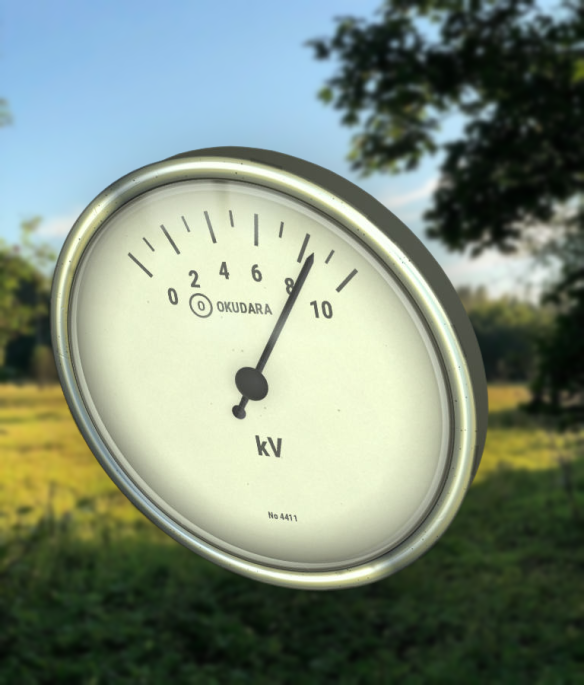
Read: 8.5kV
